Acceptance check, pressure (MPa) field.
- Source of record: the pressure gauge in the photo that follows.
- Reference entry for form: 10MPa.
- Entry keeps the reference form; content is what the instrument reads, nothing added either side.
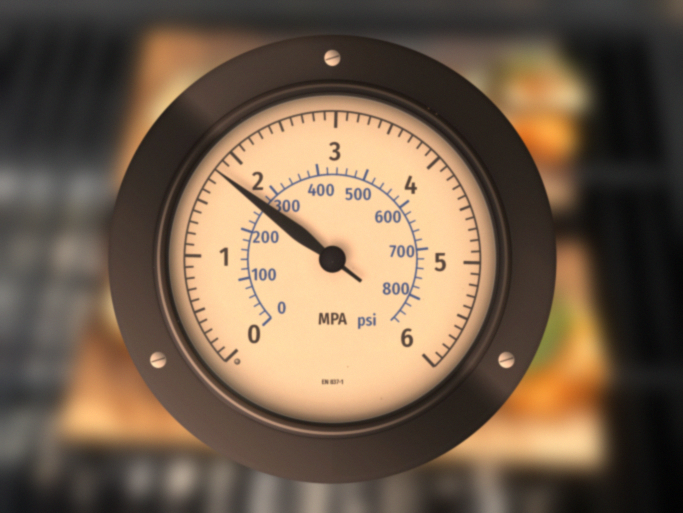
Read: 1.8MPa
